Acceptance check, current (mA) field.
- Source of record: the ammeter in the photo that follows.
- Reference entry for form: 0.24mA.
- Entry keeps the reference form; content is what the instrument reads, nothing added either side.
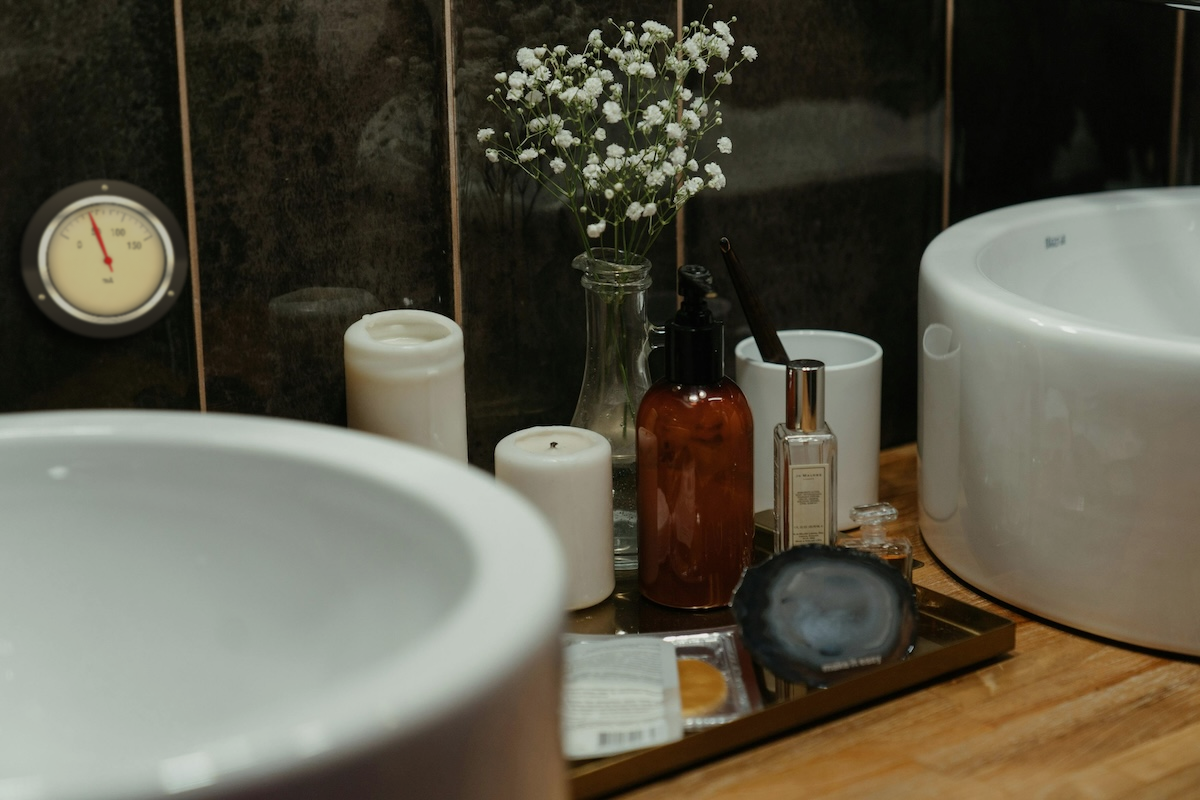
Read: 50mA
